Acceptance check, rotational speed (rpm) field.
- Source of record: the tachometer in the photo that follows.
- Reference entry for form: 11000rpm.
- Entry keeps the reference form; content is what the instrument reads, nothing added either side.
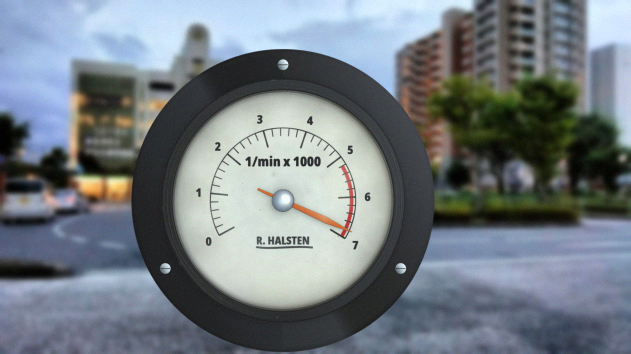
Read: 6800rpm
